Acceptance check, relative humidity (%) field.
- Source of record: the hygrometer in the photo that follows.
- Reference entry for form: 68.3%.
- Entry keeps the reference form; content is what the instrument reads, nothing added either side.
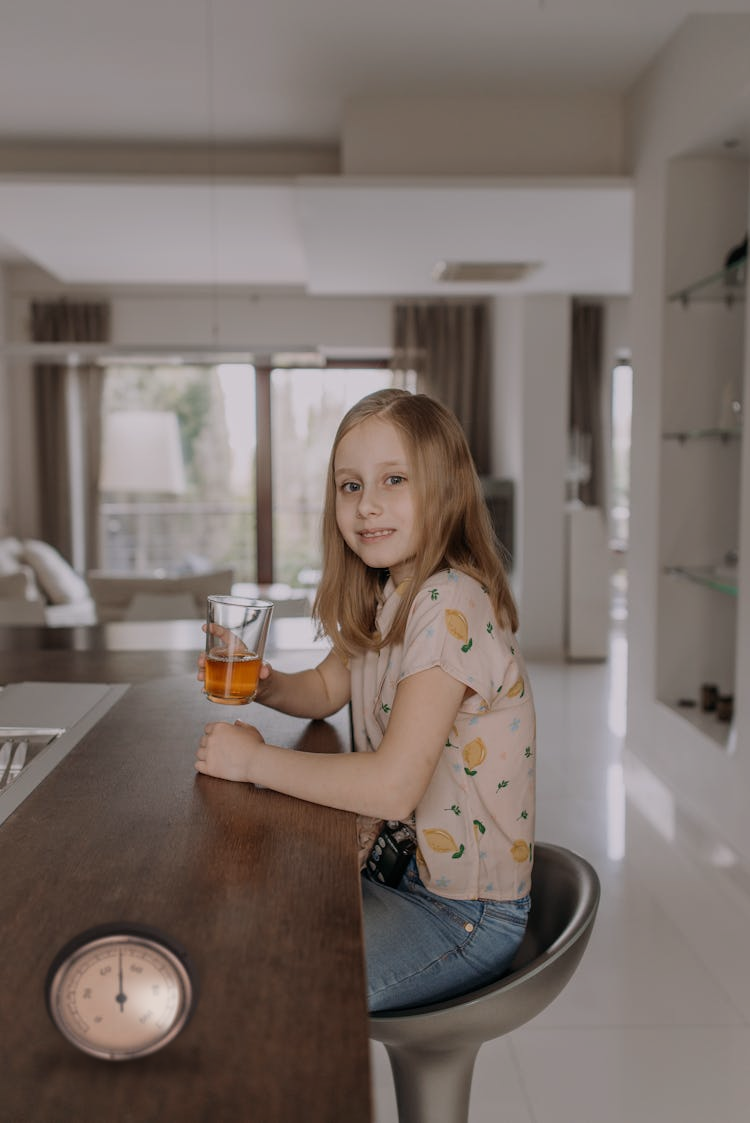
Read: 50%
